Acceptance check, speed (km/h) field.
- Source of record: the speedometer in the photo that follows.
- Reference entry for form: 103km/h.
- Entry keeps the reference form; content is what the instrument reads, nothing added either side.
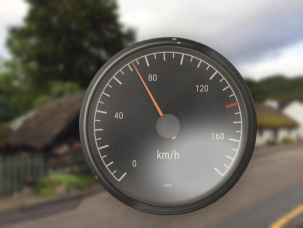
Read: 72.5km/h
